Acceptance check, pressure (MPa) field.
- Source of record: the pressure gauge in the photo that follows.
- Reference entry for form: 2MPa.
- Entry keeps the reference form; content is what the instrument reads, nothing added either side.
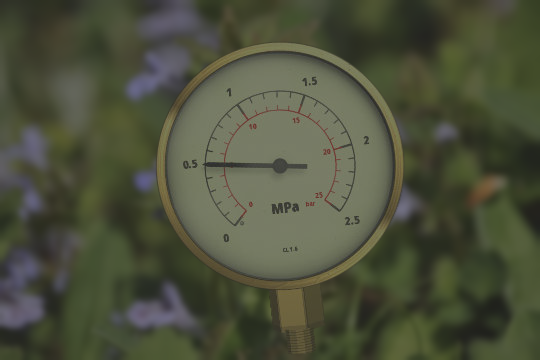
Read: 0.5MPa
